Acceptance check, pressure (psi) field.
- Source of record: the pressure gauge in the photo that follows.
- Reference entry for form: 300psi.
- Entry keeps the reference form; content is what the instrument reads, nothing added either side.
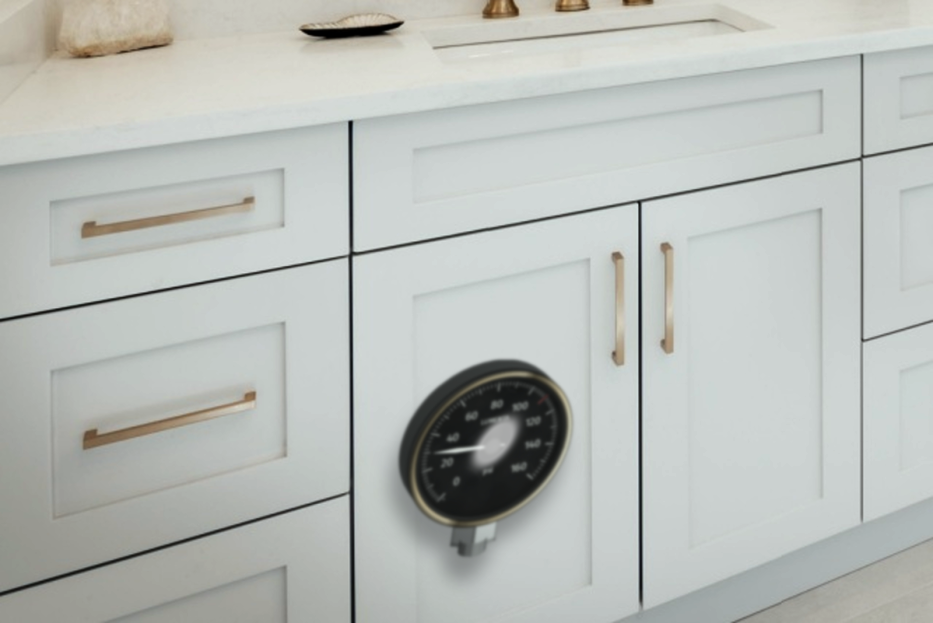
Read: 30psi
